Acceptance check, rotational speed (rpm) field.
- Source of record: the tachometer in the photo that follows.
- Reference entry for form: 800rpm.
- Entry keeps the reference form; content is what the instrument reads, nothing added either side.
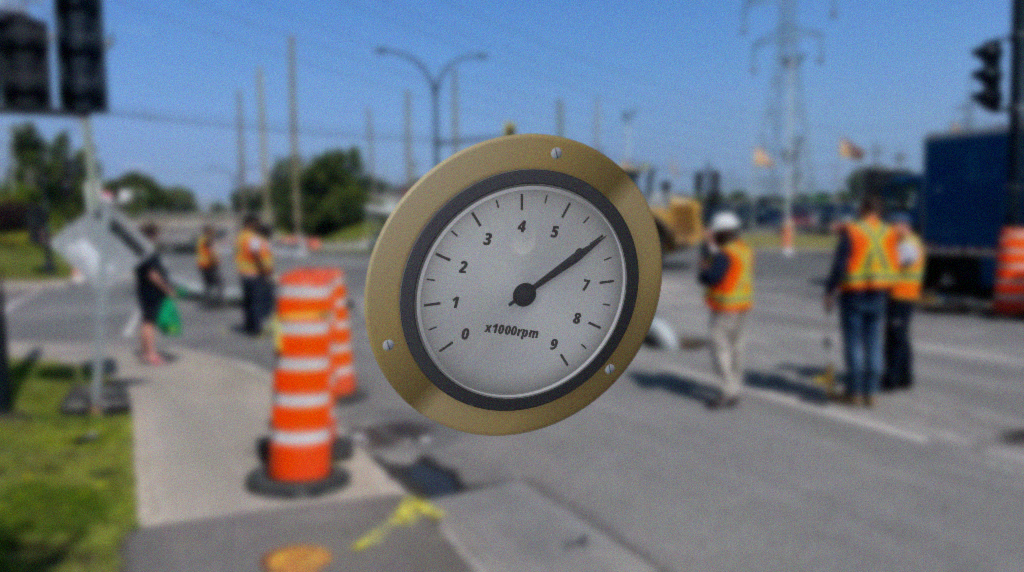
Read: 6000rpm
